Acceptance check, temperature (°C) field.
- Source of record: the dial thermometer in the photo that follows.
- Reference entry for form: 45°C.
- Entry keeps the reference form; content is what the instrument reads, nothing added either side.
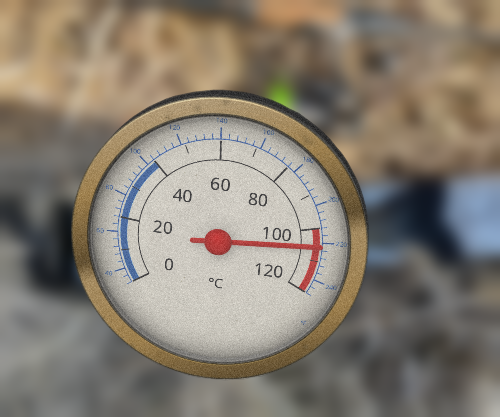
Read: 105°C
